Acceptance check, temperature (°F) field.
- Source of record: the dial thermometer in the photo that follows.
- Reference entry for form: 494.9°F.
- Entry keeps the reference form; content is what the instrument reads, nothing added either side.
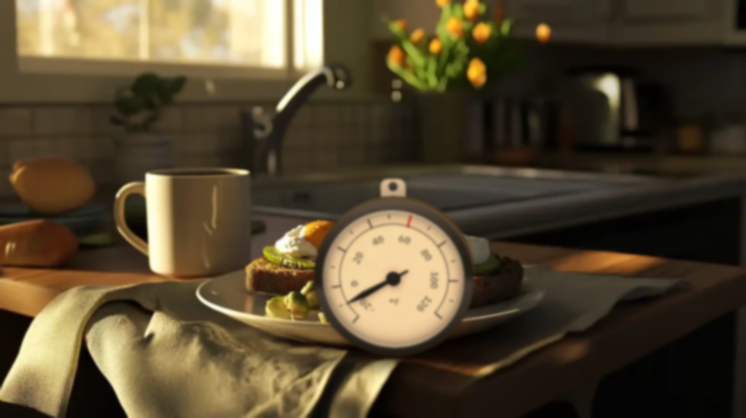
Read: -10°F
